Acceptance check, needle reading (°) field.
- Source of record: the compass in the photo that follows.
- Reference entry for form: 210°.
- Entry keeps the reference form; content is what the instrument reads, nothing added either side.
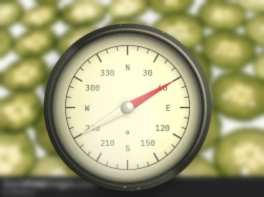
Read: 60°
